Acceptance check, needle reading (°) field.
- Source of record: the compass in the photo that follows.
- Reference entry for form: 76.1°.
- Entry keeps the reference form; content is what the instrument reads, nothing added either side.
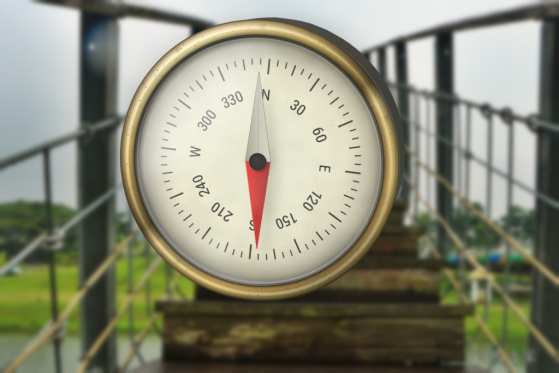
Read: 175°
